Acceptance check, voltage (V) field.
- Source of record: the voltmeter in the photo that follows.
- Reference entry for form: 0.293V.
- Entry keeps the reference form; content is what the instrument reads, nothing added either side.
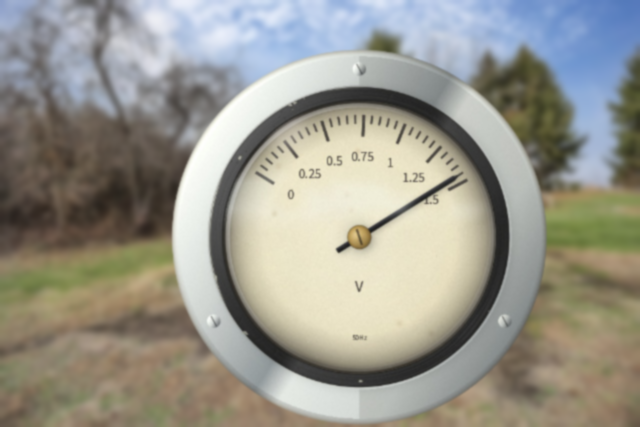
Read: 1.45V
